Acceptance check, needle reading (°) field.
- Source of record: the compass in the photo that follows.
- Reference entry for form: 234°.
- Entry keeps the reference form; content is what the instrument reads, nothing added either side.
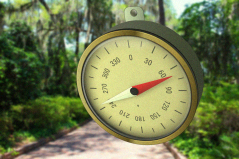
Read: 67.5°
